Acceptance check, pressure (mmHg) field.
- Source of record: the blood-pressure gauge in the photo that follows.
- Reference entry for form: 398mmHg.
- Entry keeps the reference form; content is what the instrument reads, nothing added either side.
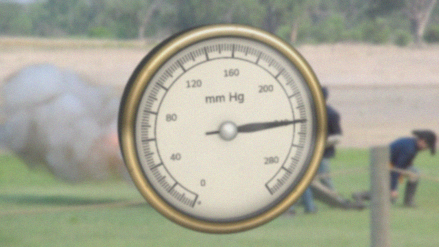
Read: 240mmHg
